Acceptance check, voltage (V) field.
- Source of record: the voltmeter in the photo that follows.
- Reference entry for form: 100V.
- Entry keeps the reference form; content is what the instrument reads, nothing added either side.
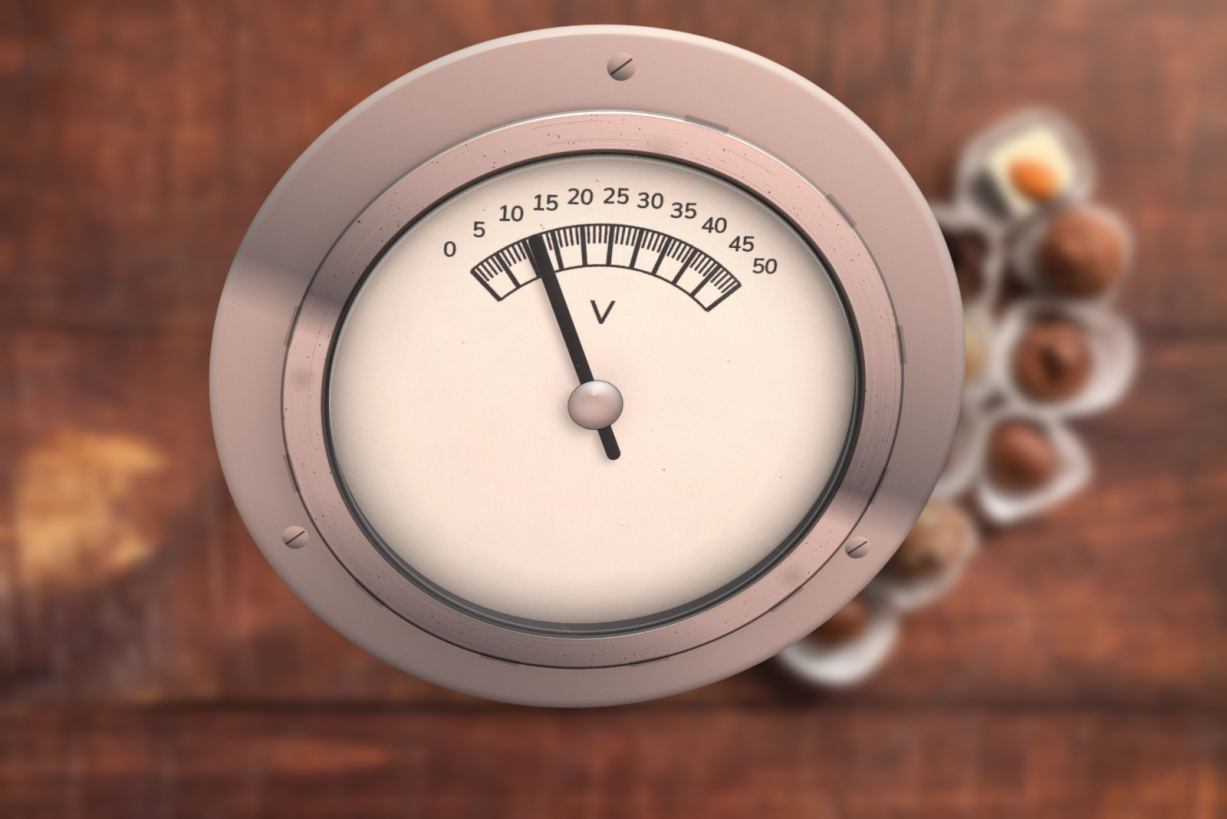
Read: 12V
